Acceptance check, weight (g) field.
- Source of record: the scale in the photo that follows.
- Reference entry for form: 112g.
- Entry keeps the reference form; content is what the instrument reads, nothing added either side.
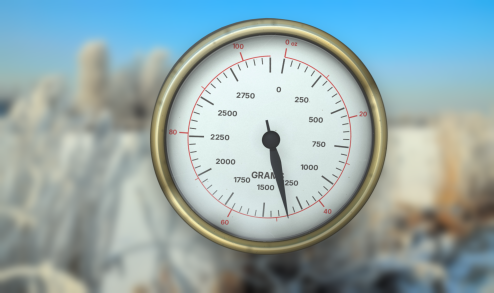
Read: 1350g
